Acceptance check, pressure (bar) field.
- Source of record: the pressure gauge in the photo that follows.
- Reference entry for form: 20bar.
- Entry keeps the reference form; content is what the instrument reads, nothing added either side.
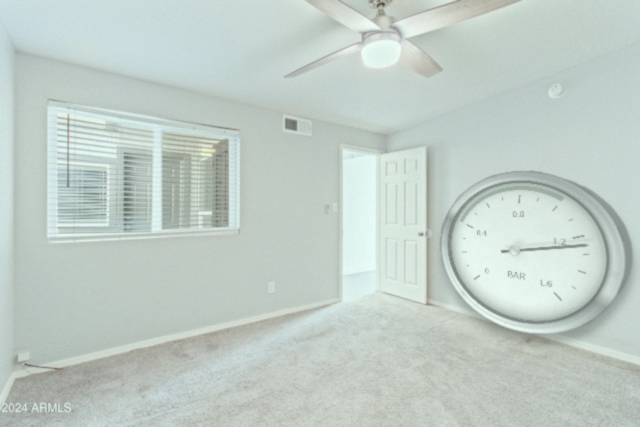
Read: 1.25bar
